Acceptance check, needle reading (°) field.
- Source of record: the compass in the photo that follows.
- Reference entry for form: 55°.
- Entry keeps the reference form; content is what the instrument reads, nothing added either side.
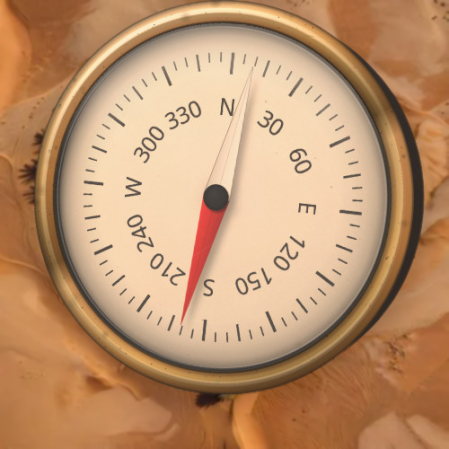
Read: 190°
